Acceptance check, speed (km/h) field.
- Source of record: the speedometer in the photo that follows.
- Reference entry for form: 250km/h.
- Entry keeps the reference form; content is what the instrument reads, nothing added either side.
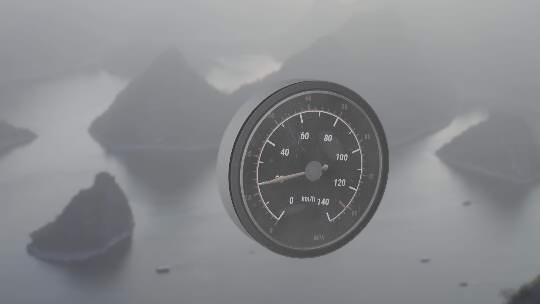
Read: 20km/h
